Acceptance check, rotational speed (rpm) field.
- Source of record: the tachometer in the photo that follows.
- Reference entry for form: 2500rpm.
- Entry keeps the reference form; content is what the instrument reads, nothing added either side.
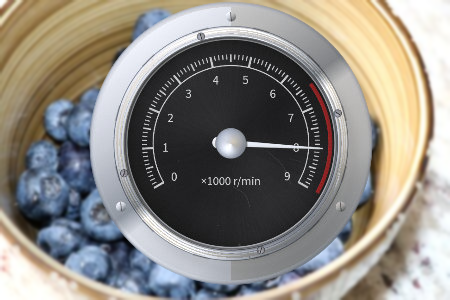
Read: 8000rpm
